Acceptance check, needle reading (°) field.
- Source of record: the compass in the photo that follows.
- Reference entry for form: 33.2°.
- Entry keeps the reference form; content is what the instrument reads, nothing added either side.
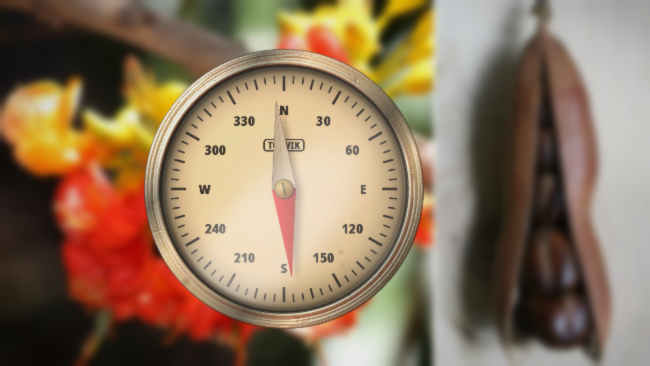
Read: 175°
